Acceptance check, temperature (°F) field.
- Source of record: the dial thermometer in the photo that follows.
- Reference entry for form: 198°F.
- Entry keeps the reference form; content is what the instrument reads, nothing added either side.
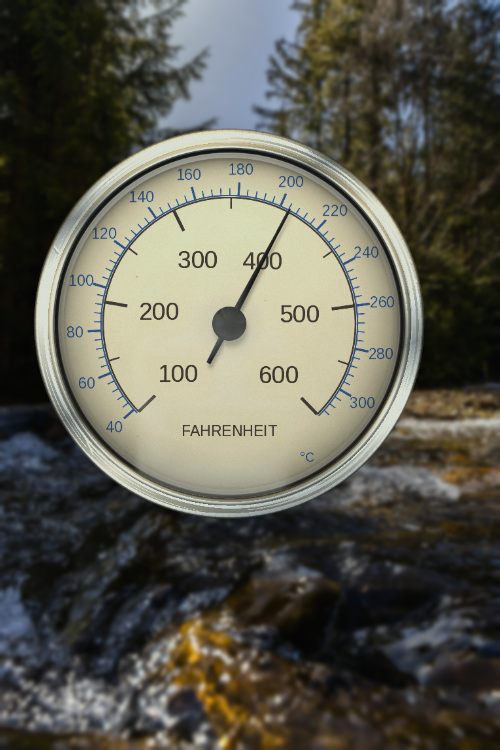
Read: 400°F
